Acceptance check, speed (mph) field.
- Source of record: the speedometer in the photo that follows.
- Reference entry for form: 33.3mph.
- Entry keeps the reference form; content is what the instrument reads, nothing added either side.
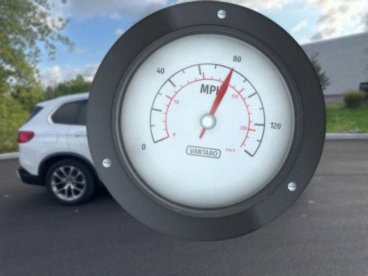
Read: 80mph
